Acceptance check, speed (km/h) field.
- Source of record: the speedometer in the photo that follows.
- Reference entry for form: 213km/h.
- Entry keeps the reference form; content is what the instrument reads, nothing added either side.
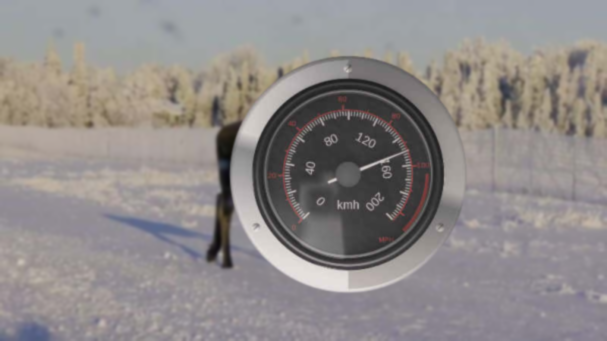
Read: 150km/h
